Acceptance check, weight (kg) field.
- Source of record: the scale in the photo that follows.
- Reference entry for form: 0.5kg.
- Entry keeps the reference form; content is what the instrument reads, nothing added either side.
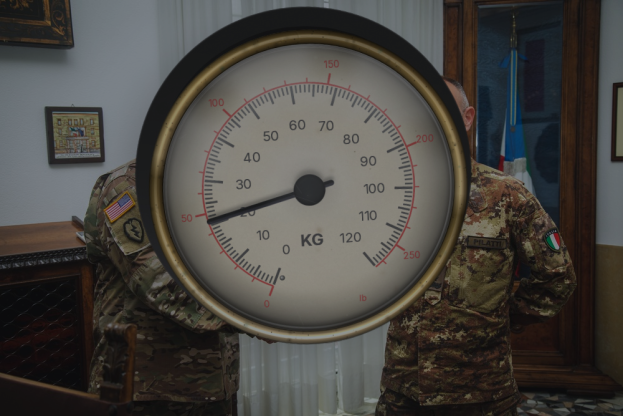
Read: 21kg
